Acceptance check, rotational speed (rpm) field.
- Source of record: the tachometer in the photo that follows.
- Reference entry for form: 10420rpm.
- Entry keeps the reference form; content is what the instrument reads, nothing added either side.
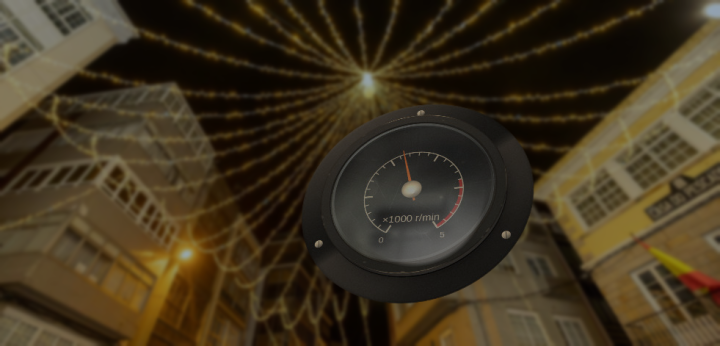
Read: 2300rpm
